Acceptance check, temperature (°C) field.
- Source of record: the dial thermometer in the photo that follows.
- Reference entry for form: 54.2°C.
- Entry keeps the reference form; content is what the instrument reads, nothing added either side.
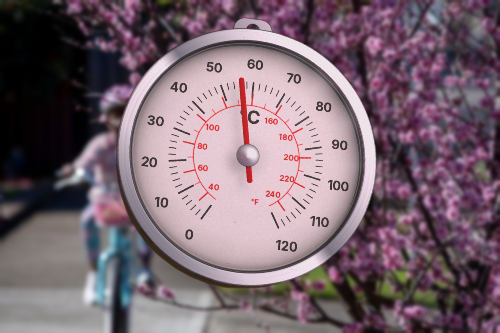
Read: 56°C
